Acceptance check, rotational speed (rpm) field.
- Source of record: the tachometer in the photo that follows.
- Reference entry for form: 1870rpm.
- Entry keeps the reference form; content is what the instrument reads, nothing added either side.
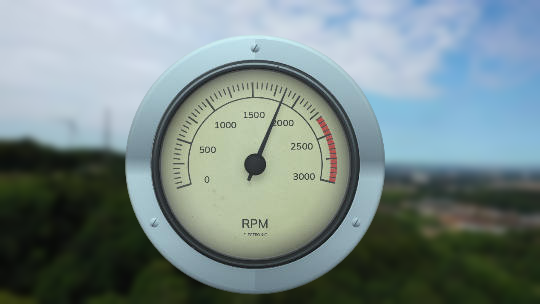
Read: 1850rpm
